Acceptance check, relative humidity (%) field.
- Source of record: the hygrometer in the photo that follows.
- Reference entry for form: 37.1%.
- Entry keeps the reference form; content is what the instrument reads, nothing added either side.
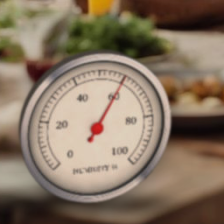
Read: 60%
